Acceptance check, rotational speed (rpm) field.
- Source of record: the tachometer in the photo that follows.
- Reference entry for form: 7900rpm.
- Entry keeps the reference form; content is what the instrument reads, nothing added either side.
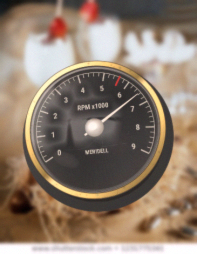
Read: 6600rpm
